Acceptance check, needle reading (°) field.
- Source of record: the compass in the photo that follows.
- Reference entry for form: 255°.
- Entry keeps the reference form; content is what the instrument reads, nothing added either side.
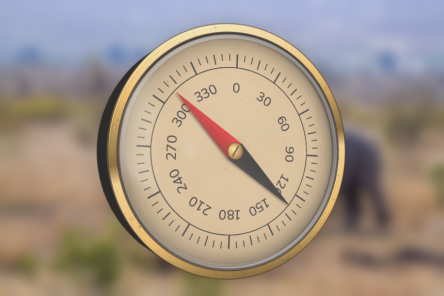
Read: 310°
